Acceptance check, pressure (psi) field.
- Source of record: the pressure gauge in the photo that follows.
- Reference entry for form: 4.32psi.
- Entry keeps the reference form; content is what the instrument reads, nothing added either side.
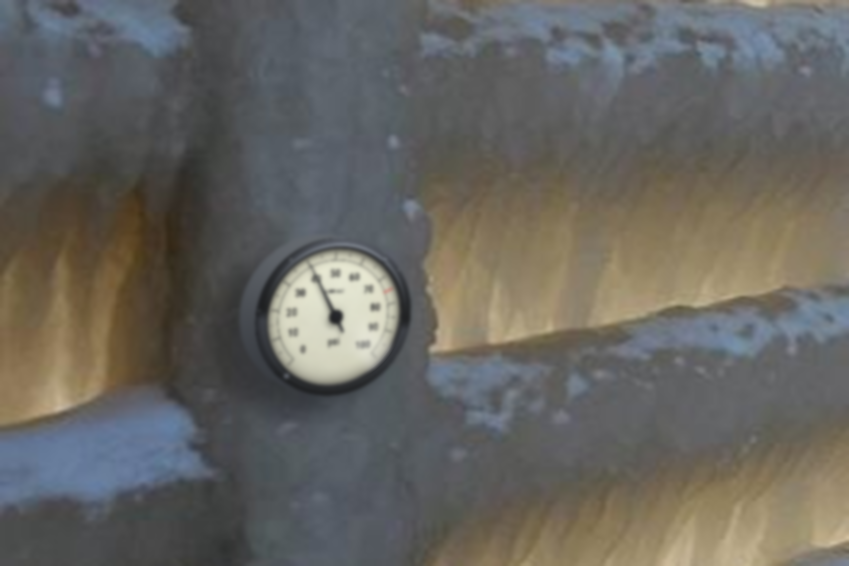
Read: 40psi
